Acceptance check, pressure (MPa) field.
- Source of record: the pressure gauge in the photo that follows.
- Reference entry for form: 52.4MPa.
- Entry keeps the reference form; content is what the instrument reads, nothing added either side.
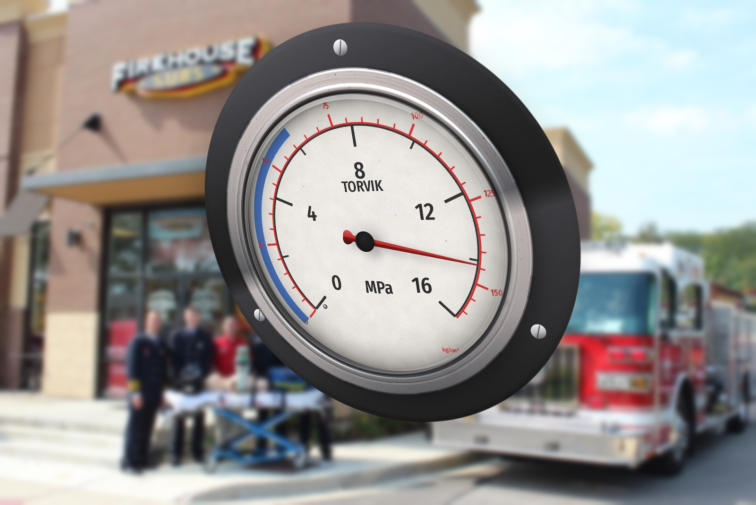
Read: 14MPa
